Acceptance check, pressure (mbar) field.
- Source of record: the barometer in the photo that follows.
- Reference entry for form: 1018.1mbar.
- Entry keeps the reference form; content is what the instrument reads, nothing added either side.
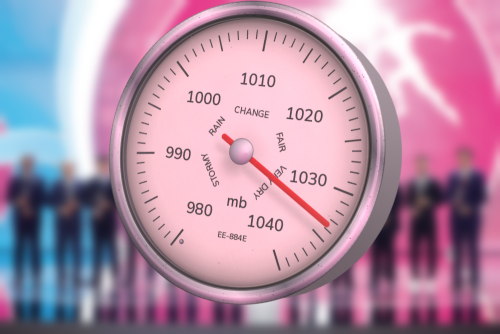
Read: 1033.5mbar
